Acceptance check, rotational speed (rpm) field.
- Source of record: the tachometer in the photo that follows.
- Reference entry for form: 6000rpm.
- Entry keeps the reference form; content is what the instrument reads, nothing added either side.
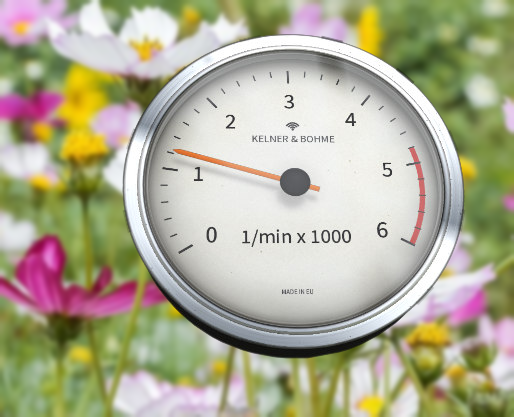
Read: 1200rpm
